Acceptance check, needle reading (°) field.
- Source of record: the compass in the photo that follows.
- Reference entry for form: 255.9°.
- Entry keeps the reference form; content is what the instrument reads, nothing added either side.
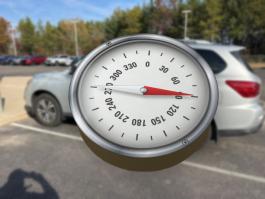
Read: 90°
